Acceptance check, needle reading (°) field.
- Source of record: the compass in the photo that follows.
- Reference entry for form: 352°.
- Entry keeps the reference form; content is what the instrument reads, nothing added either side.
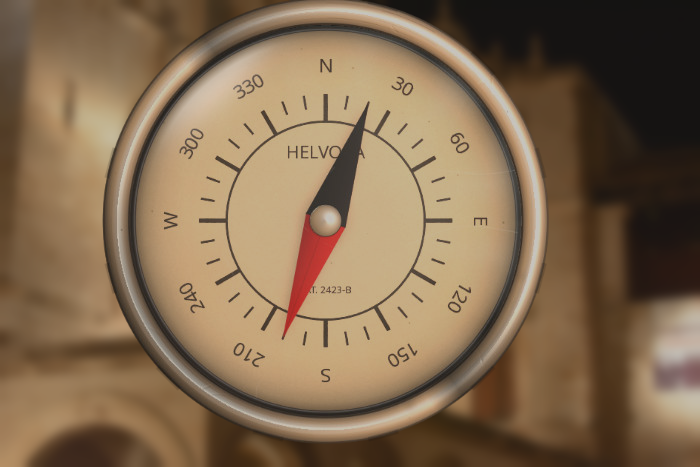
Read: 200°
